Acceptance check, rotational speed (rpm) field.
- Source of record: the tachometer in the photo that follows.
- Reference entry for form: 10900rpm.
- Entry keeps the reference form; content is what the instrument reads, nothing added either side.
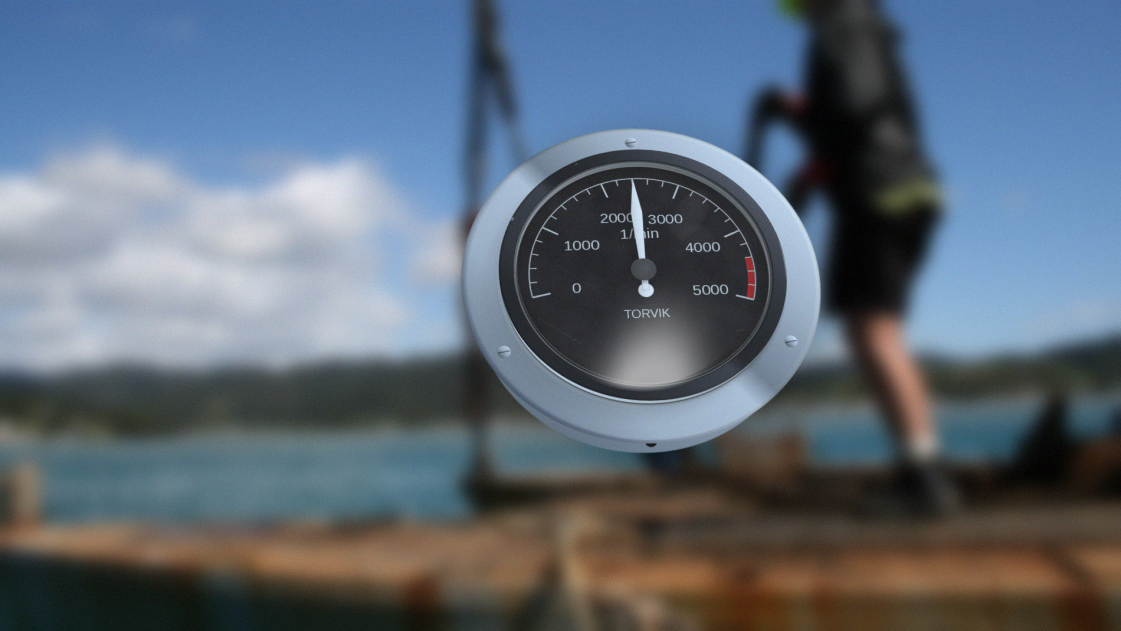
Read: 2400rpm
